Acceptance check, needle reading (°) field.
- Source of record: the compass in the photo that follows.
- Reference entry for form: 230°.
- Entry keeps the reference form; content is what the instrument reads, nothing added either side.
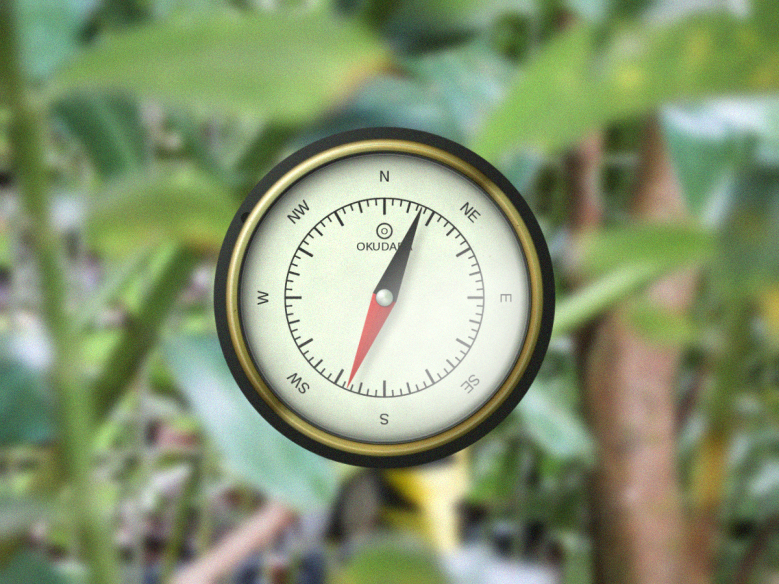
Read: 202.5°
